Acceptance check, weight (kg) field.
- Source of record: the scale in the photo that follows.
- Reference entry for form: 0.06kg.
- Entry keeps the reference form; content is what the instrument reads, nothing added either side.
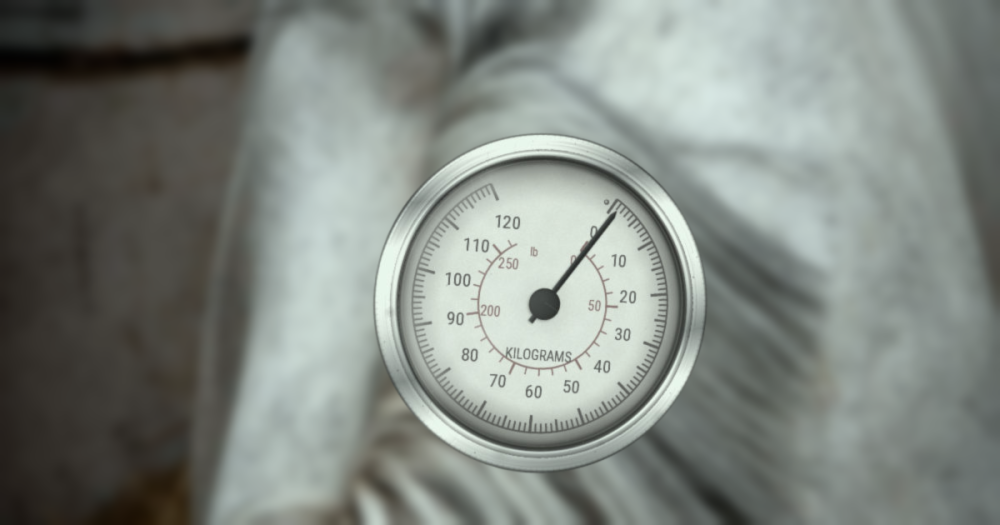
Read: 1kg
